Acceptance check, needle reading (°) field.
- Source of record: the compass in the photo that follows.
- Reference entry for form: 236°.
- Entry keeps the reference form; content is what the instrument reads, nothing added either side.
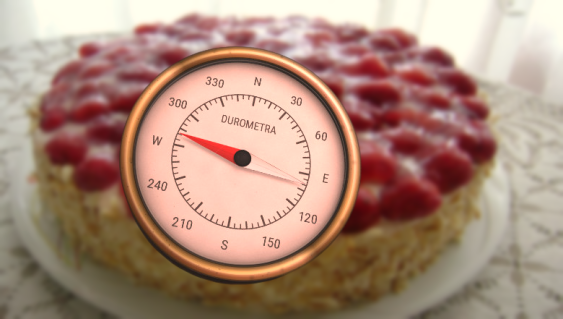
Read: 280°
